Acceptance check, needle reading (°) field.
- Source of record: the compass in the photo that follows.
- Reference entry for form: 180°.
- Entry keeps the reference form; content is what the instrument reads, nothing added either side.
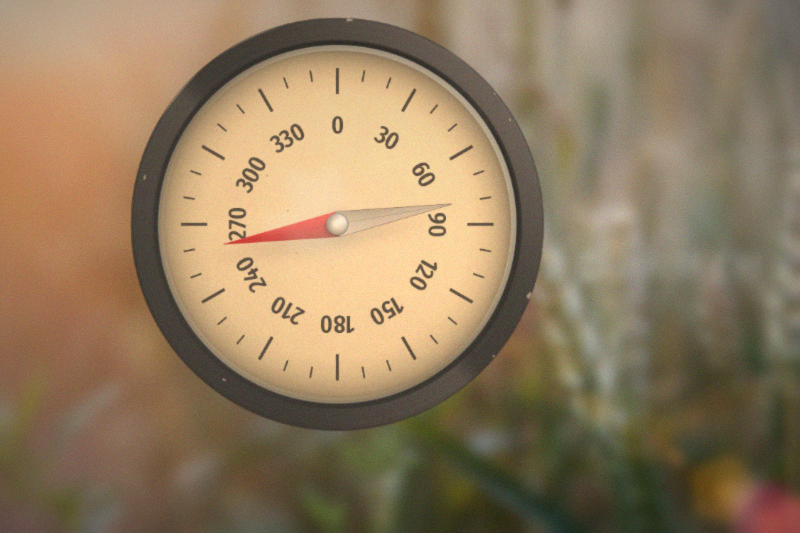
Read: 260°
